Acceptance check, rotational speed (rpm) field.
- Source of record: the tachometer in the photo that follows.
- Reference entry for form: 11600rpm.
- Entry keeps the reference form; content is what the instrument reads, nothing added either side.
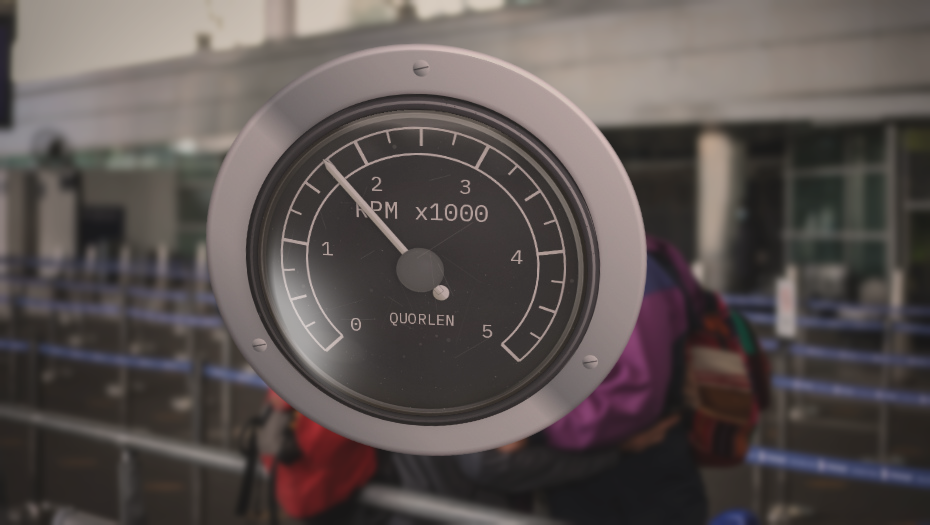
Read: 1750rpm
